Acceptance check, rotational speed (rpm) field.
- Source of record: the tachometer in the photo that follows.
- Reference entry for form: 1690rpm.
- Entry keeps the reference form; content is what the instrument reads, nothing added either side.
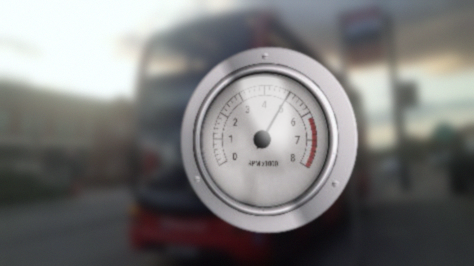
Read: 5000rpm
